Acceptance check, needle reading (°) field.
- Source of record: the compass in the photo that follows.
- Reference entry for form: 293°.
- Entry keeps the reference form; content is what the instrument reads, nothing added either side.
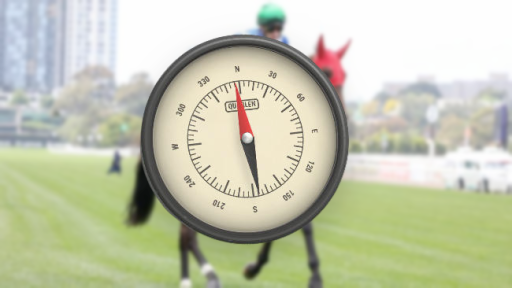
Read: 355°
